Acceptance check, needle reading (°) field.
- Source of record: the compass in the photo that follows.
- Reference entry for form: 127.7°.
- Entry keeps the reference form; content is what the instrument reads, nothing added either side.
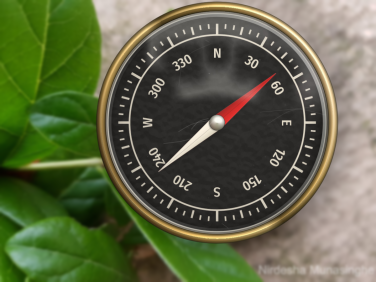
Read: 50°
